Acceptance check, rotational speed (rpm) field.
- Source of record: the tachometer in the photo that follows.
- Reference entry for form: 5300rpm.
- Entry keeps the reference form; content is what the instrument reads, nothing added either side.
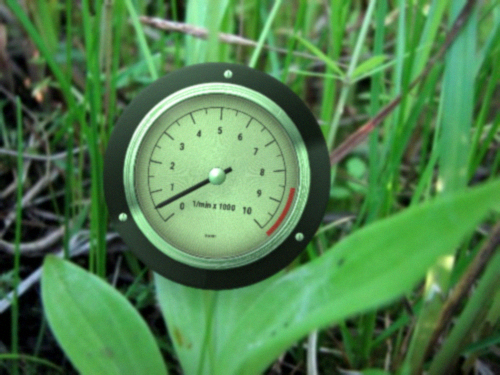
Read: 500rpm
